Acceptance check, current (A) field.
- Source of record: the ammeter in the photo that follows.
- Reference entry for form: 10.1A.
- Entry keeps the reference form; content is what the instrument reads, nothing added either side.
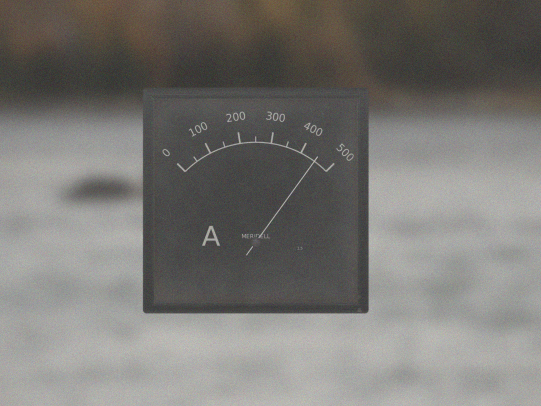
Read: 450A
